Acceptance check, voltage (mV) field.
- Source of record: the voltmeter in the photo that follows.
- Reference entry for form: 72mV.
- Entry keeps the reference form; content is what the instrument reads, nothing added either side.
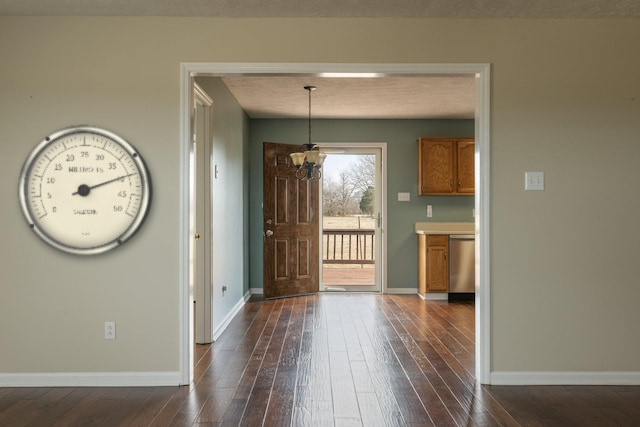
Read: 40mV
